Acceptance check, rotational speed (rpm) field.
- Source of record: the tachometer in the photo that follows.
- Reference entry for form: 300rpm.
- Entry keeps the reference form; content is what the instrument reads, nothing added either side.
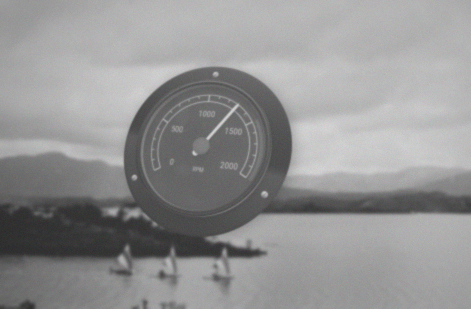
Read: 1300rpm
